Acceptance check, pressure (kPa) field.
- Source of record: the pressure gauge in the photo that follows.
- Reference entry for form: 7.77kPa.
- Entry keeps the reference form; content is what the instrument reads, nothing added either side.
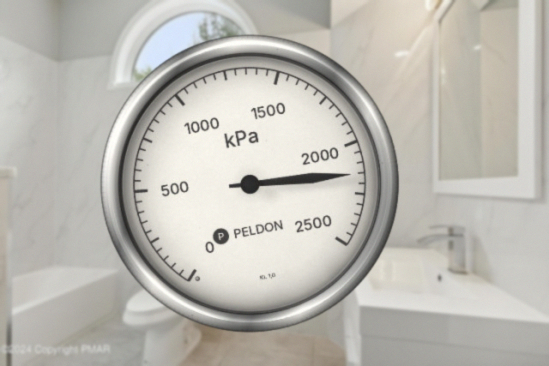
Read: 2150kPa
